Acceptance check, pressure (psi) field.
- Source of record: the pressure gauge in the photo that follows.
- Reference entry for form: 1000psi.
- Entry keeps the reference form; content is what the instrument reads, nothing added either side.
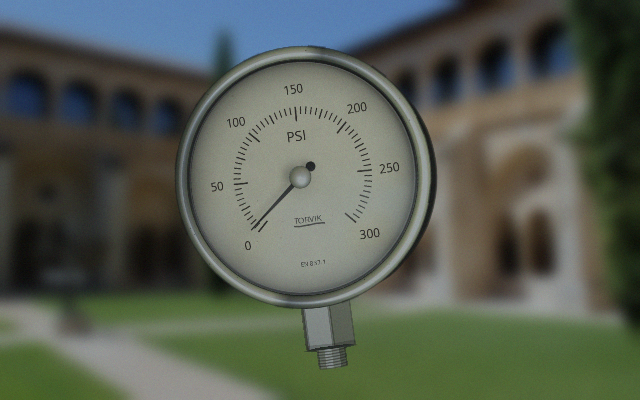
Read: 5psi
